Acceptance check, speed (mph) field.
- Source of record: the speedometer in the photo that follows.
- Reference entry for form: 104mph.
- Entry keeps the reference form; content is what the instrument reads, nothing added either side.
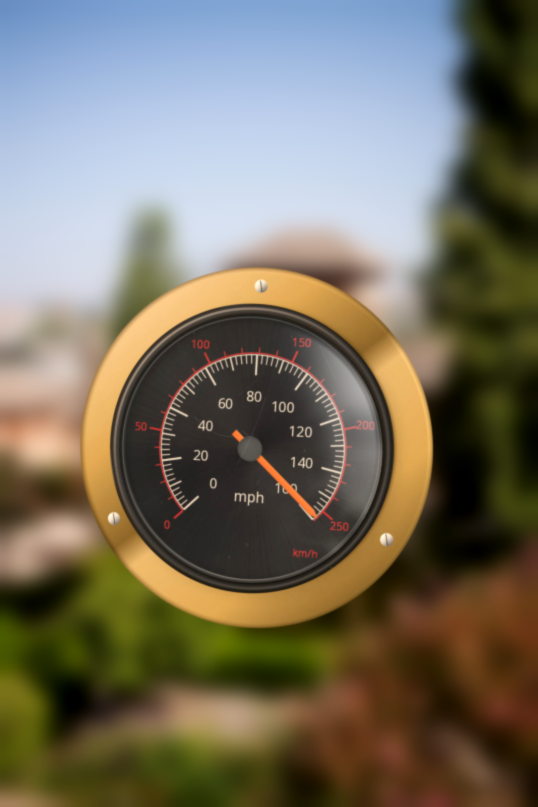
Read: 158mph
